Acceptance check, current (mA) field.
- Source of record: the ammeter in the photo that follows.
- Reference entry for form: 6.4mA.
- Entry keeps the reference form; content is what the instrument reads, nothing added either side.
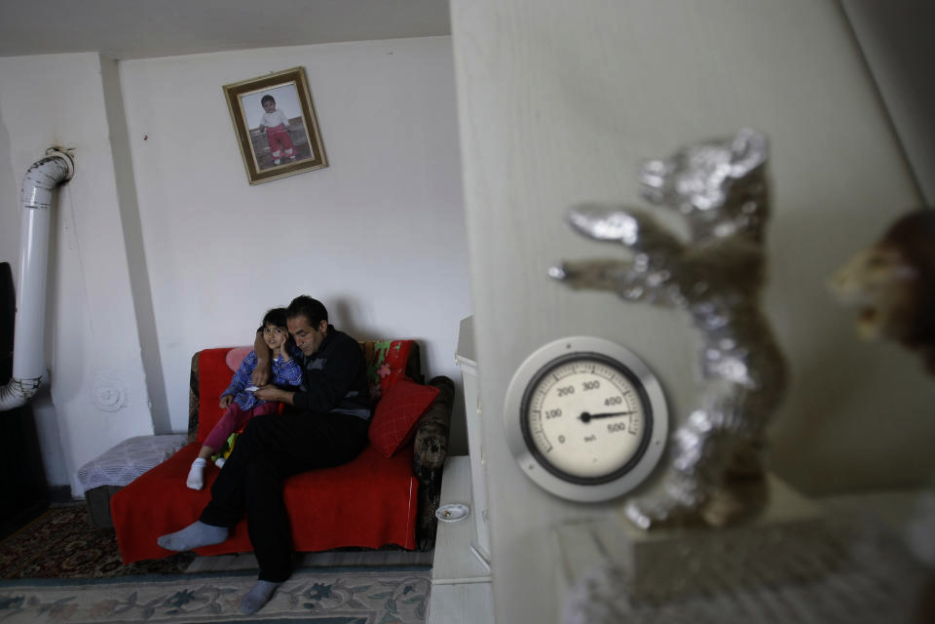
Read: 450mA
